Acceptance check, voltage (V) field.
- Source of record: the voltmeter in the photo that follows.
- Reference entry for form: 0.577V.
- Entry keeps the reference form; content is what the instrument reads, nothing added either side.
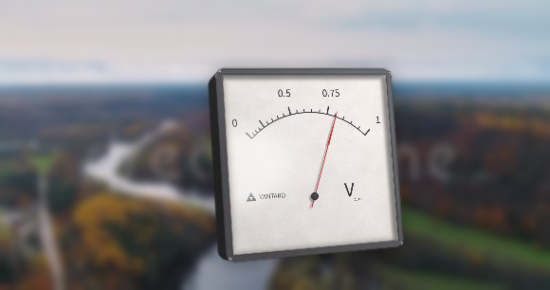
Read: 0.8V
